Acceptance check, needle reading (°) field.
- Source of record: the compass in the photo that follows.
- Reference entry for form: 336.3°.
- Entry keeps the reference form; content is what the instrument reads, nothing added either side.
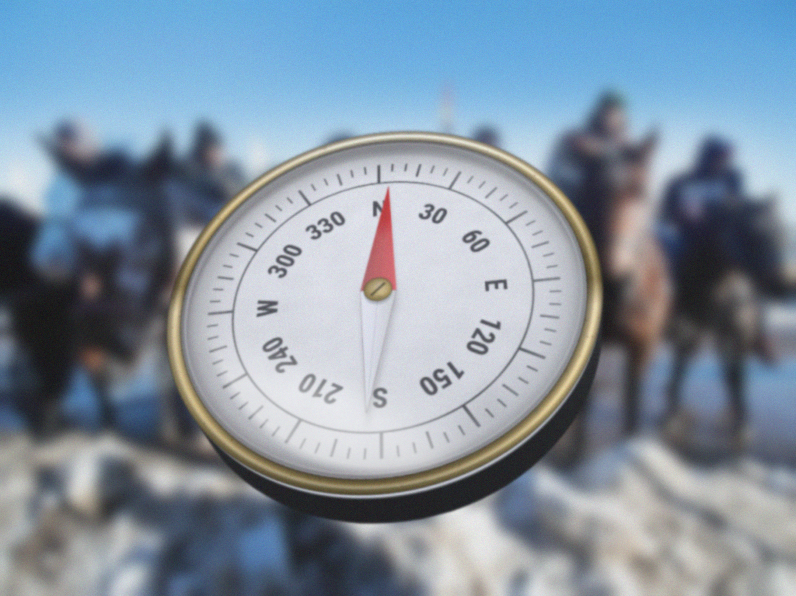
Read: 5°
